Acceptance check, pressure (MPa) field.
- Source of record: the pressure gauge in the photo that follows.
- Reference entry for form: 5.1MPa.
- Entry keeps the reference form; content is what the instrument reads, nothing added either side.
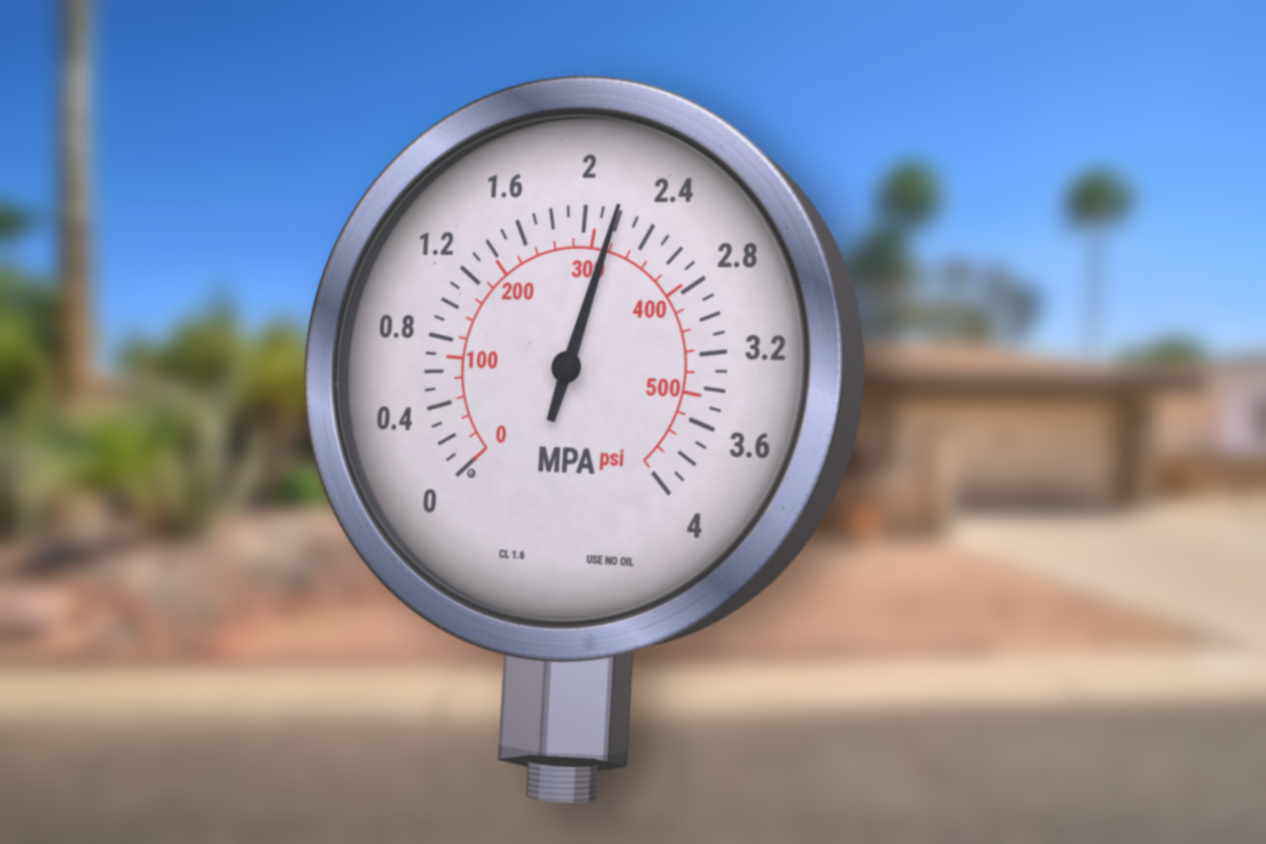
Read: 2.2MPa
